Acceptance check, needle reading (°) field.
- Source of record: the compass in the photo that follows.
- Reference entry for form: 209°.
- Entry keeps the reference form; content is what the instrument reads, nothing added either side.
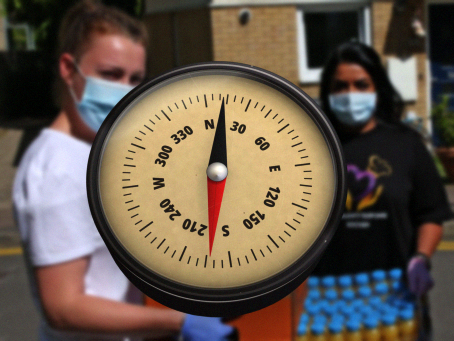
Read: 192.5°
